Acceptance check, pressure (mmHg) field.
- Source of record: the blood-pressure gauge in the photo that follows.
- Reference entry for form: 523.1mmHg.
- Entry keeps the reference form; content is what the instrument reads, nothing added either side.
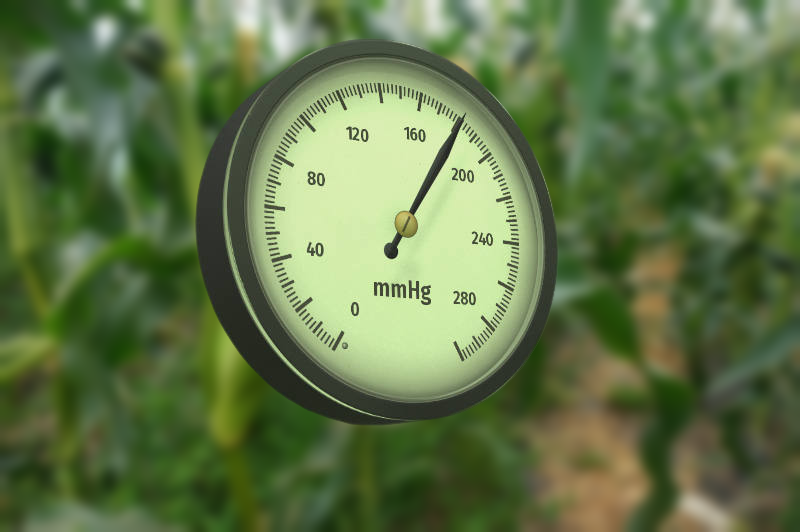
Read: 180mmHg
